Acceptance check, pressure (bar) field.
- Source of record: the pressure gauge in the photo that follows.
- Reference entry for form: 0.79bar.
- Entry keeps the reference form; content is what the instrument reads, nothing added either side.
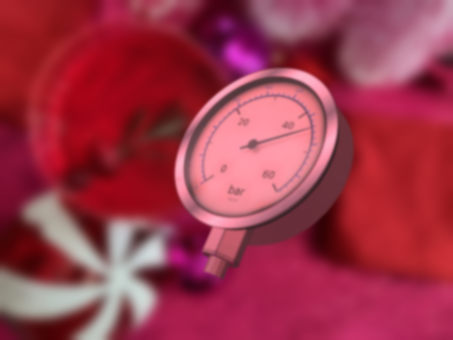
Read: 45bar
